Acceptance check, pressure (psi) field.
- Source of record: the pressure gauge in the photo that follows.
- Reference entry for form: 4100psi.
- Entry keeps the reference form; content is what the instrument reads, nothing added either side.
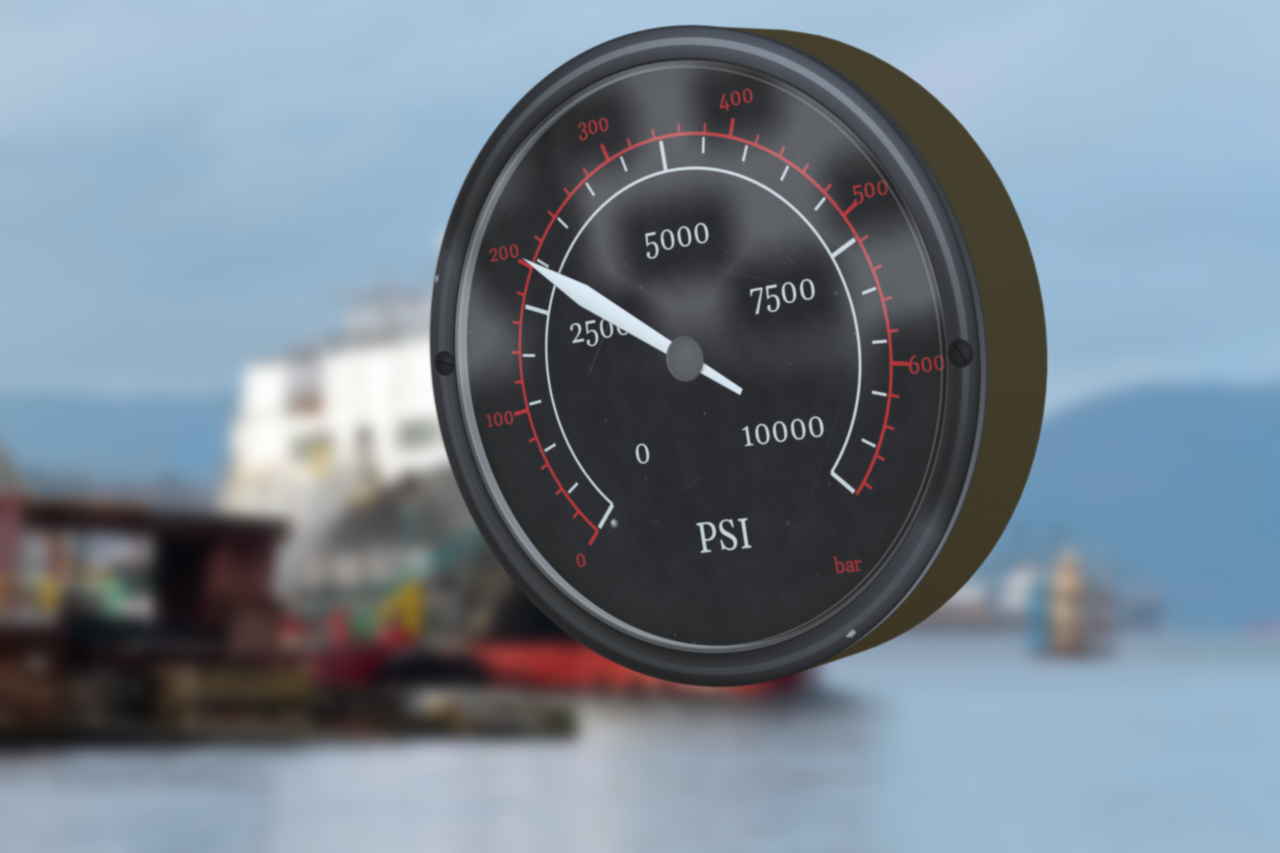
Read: 3000psi
